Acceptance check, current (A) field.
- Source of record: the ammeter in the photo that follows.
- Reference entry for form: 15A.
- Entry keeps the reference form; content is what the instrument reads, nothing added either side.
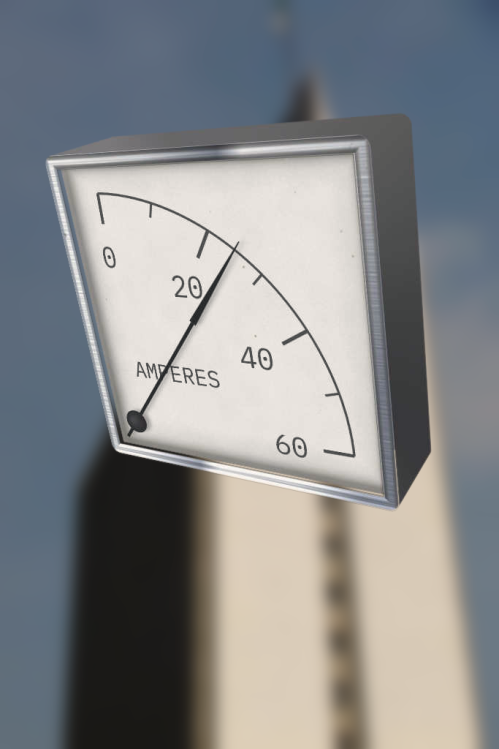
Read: 25A
